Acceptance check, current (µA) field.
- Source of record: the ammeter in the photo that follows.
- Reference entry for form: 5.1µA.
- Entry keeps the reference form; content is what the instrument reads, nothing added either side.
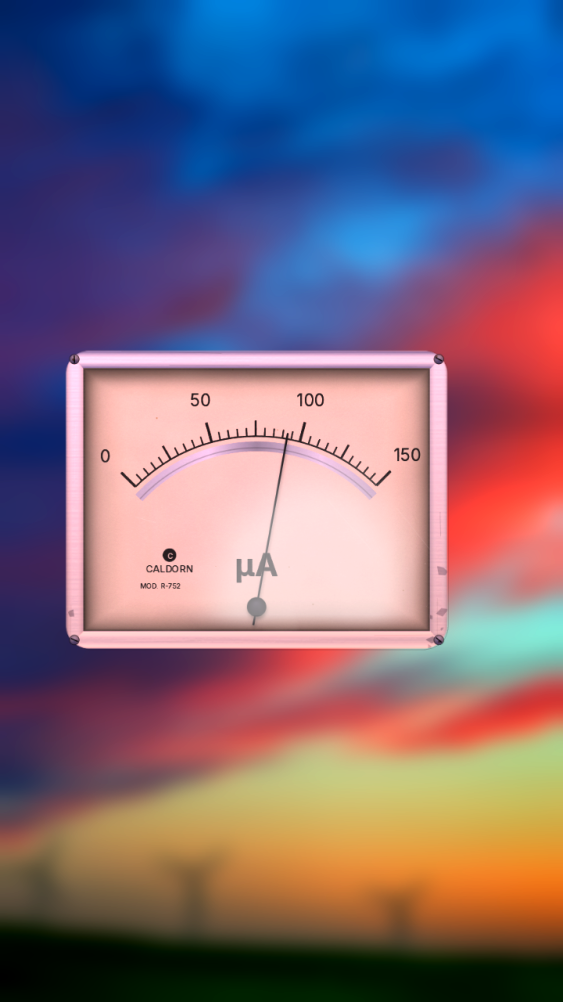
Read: 92.5µA
